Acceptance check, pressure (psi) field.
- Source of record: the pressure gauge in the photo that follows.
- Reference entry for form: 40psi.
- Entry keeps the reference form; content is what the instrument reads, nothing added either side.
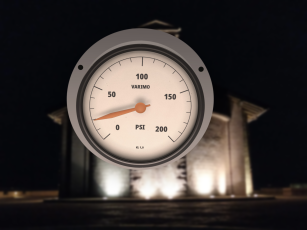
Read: 20psi
